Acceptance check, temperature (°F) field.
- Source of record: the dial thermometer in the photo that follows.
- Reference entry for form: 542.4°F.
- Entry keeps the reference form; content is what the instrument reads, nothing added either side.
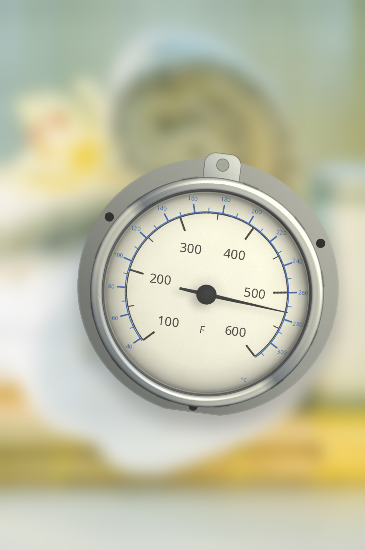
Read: 525°F
